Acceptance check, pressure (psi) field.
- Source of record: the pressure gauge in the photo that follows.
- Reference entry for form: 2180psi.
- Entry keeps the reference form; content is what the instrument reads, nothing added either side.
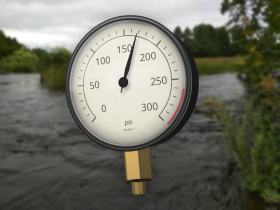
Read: 170psi
